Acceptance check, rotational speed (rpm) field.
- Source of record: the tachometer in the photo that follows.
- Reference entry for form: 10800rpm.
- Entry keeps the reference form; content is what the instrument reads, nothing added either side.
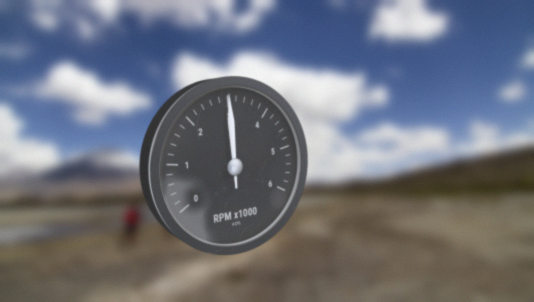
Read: 3000rpm
